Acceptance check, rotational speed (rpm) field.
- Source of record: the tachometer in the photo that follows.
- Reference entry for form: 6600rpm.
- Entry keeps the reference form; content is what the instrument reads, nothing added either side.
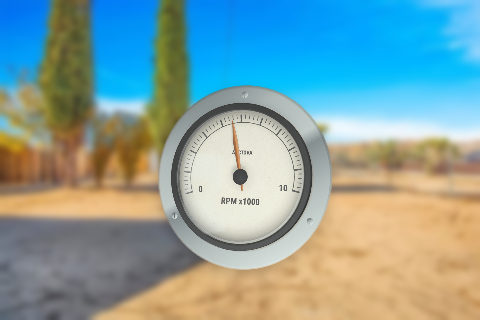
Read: 4600rpm
